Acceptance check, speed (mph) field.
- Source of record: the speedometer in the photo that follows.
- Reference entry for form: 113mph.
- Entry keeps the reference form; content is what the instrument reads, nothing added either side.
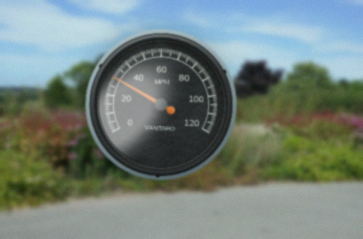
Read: 30mph
